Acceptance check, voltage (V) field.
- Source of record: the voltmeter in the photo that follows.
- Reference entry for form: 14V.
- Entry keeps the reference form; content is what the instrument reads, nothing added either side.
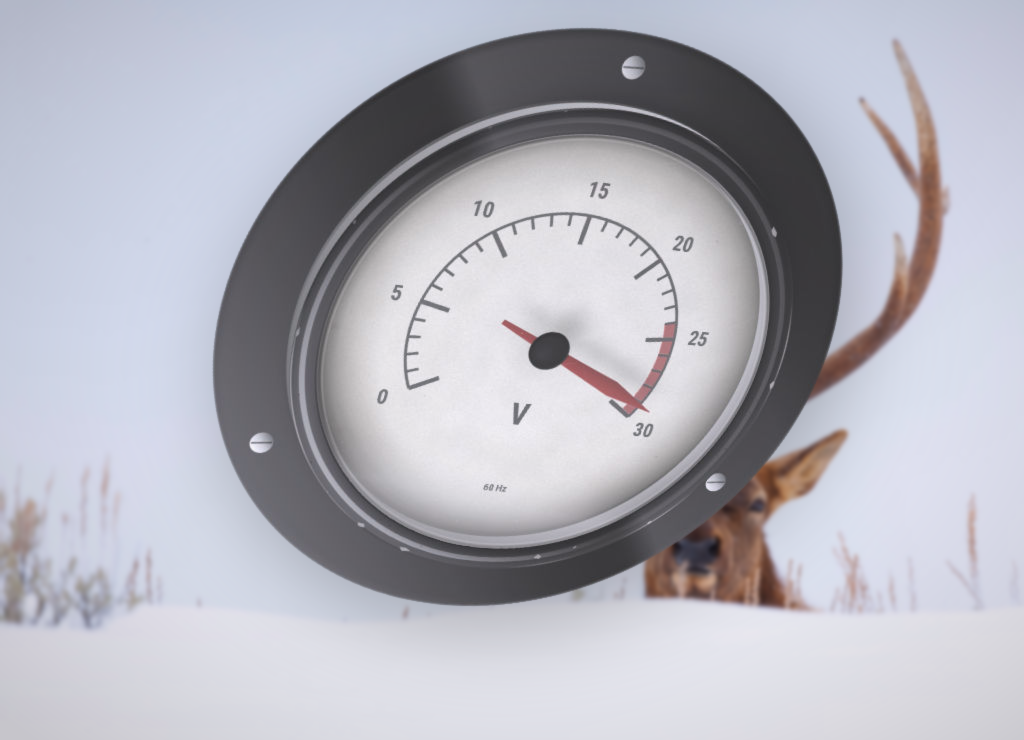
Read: 29V
